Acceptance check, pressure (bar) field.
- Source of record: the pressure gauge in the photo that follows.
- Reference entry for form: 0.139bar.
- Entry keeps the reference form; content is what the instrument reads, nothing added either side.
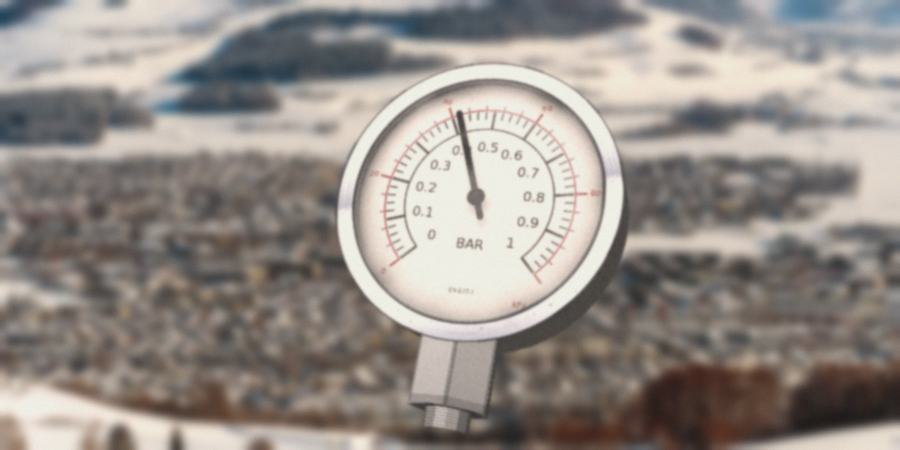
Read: 0.42bar
